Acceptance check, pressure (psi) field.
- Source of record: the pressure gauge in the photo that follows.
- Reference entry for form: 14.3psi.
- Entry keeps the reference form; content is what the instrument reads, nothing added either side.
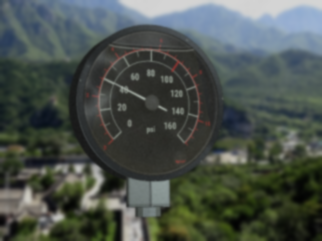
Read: 40psi
